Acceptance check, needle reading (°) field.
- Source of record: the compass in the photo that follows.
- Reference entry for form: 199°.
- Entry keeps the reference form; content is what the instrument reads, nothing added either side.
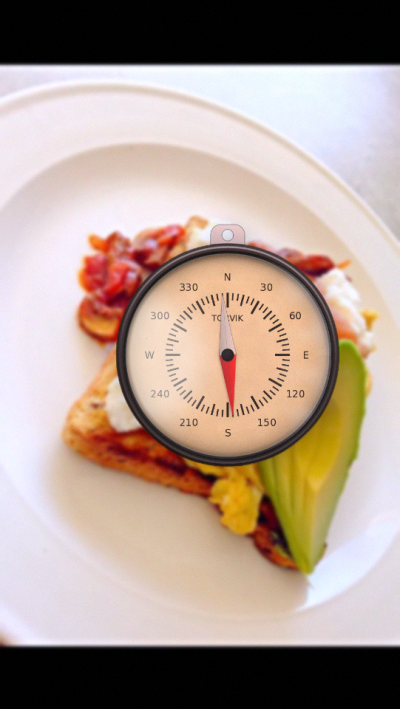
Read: 175°
